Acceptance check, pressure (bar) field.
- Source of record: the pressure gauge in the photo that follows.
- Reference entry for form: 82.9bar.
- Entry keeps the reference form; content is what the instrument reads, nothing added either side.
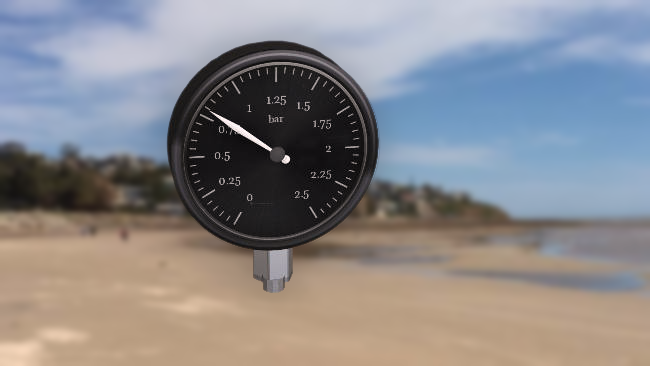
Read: 0.8bar
